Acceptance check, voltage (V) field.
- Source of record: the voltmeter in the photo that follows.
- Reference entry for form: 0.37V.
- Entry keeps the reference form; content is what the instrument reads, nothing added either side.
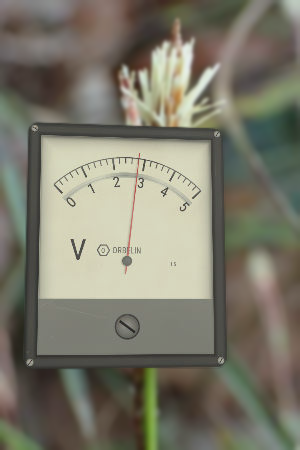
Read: 2.8V
